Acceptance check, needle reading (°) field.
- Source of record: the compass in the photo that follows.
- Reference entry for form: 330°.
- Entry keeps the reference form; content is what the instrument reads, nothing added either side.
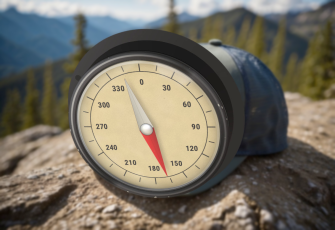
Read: 165°
